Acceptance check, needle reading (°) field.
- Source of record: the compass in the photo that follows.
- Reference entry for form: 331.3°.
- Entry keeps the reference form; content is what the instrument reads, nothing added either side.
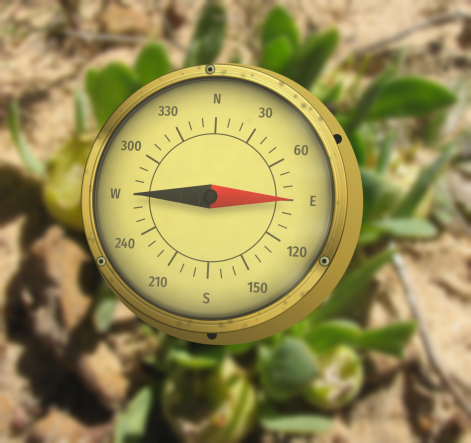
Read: 90°
